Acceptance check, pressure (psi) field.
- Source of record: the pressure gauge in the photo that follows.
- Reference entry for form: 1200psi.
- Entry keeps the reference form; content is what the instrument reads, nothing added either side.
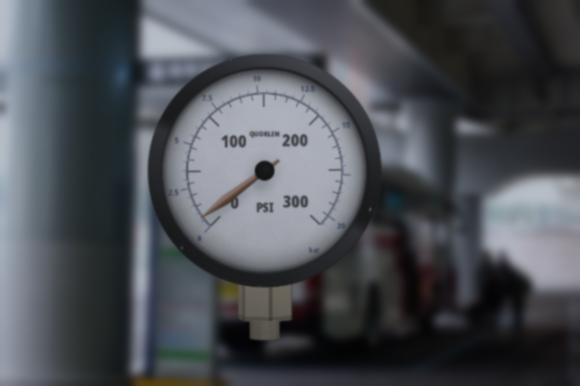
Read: 10psi
